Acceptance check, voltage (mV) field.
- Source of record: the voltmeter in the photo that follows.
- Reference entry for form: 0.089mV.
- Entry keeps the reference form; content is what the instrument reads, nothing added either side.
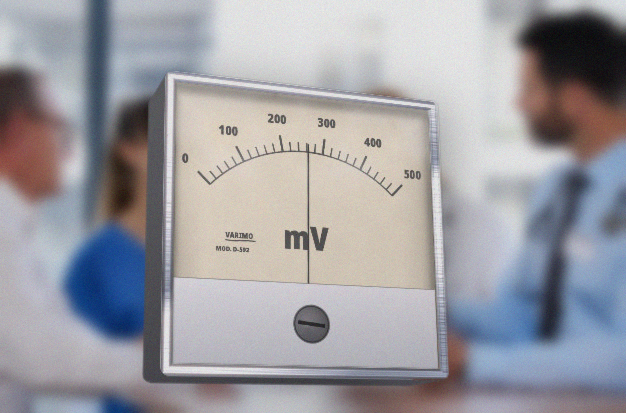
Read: 260mV
